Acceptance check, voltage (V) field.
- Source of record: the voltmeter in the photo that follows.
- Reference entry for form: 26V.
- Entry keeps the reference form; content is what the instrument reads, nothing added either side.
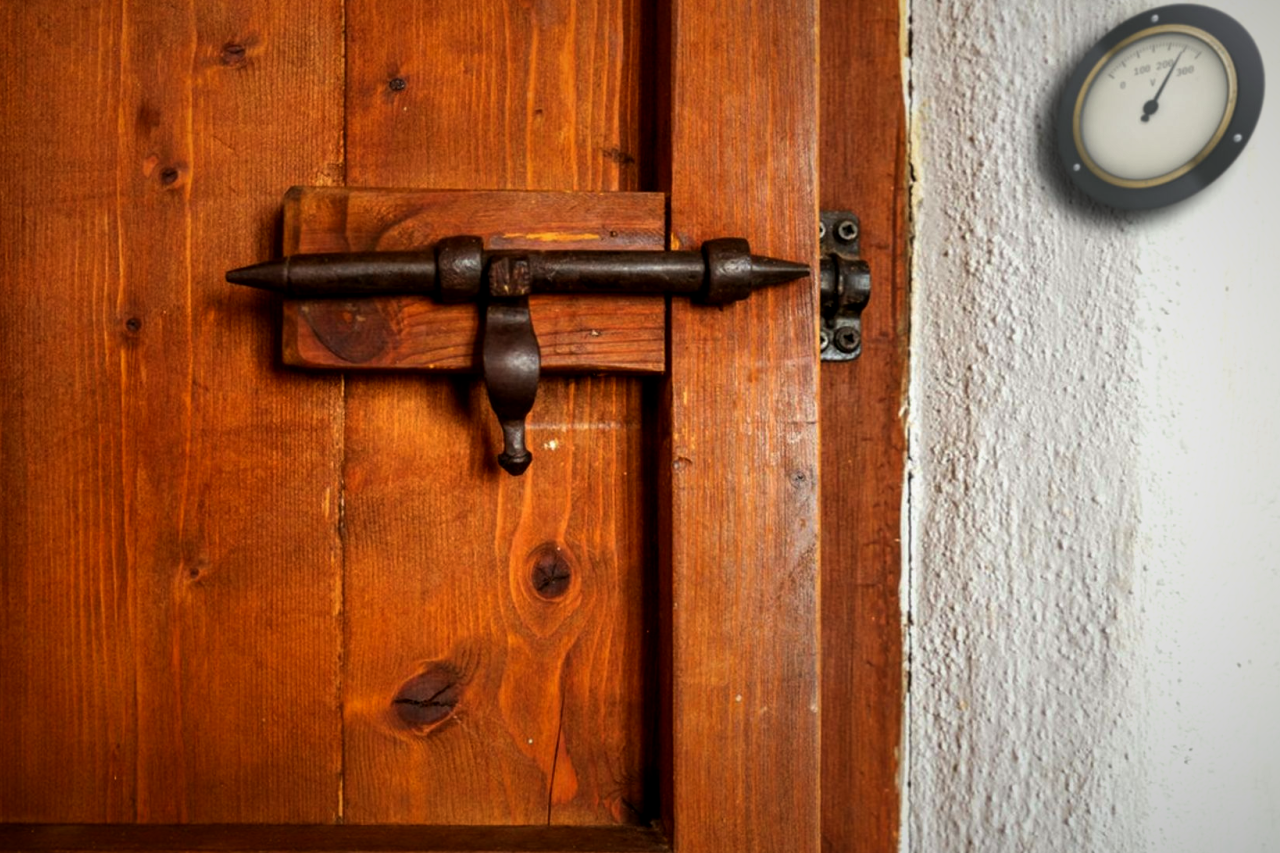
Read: 250V
